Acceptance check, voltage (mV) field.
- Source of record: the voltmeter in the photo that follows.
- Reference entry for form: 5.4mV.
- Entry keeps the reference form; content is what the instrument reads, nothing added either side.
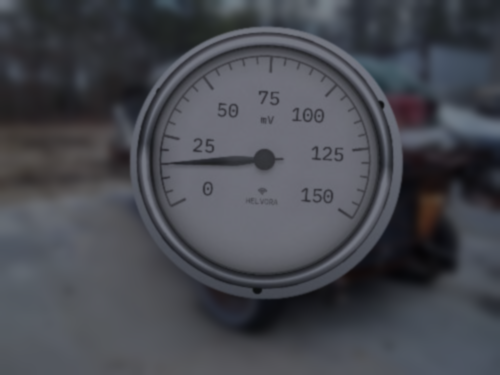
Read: 15mV
